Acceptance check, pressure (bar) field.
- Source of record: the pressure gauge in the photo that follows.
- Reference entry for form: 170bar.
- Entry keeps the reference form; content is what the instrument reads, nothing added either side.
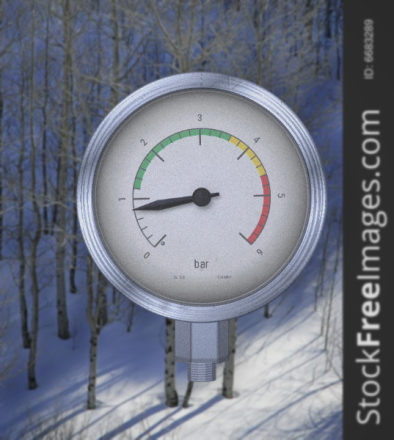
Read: 0.8bar
